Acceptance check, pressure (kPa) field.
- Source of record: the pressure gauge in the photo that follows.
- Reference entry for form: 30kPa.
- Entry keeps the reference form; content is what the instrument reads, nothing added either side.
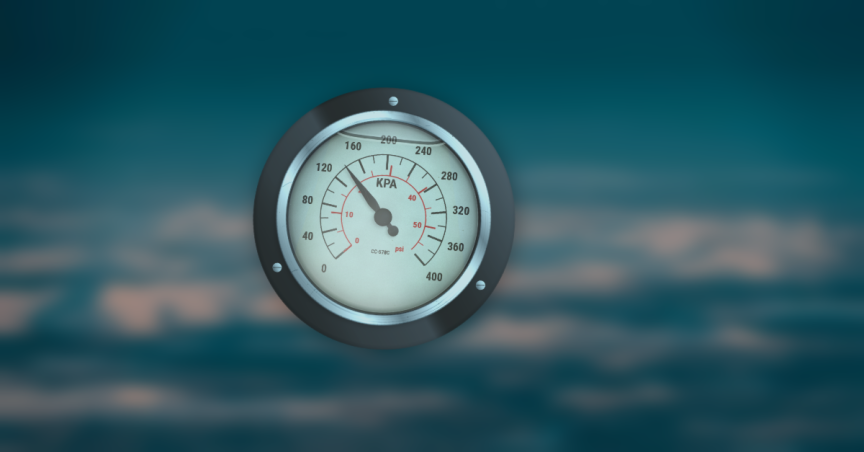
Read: 140kPa
